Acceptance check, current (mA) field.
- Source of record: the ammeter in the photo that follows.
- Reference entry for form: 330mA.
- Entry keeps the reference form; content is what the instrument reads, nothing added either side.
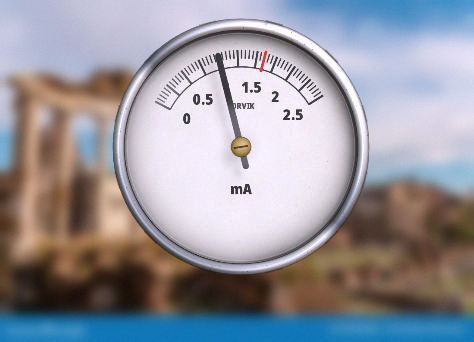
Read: 1mA
